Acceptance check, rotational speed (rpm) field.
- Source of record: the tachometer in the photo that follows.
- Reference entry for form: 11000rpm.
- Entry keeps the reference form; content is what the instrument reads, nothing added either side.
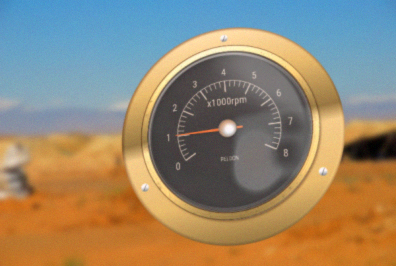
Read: 1000rpm
